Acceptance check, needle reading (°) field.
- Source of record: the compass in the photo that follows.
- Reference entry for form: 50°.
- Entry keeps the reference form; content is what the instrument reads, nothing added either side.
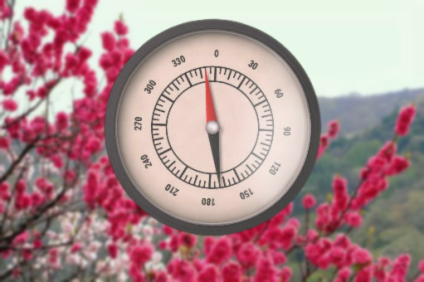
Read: 350°
